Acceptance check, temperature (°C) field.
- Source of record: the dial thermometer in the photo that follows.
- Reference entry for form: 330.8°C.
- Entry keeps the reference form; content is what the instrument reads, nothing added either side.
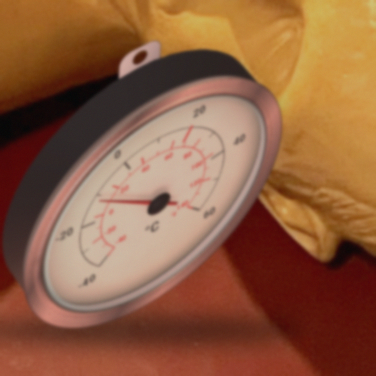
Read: -10°C
